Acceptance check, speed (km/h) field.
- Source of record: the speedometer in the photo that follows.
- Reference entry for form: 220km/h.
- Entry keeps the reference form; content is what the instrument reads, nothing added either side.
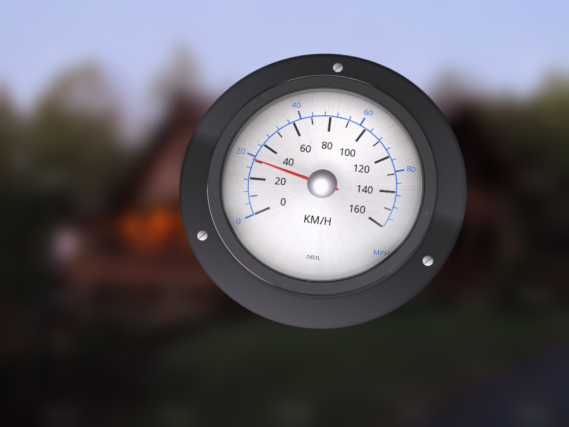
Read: 30km/h
